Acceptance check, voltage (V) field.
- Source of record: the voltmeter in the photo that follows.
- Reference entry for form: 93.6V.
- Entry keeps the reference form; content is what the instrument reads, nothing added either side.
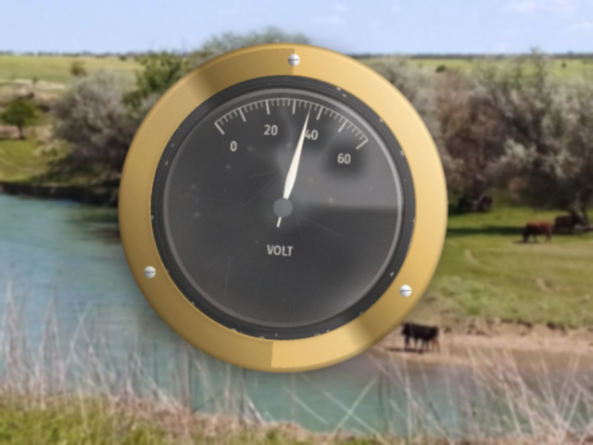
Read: 36V
